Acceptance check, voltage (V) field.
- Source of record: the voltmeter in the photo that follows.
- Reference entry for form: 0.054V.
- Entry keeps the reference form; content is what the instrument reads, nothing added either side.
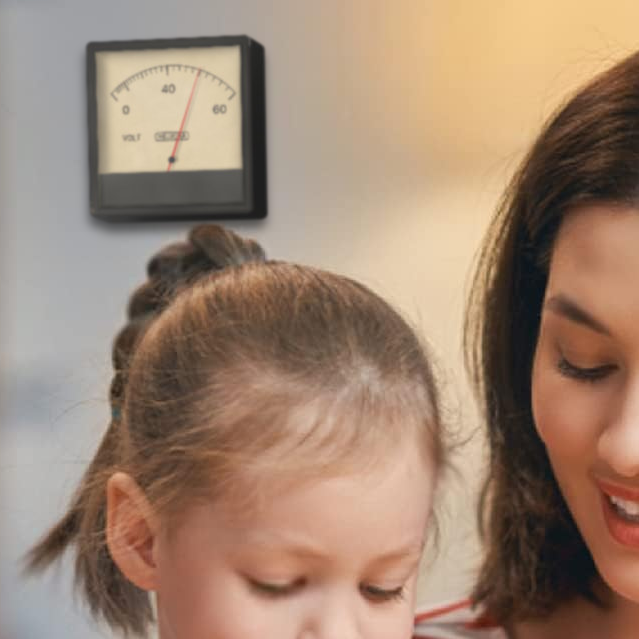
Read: 50V
